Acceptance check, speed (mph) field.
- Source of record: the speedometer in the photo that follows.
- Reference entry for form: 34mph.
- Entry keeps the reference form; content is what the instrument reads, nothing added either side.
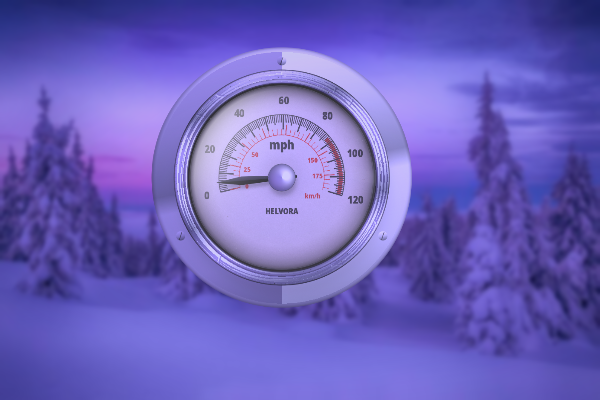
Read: 5mph
